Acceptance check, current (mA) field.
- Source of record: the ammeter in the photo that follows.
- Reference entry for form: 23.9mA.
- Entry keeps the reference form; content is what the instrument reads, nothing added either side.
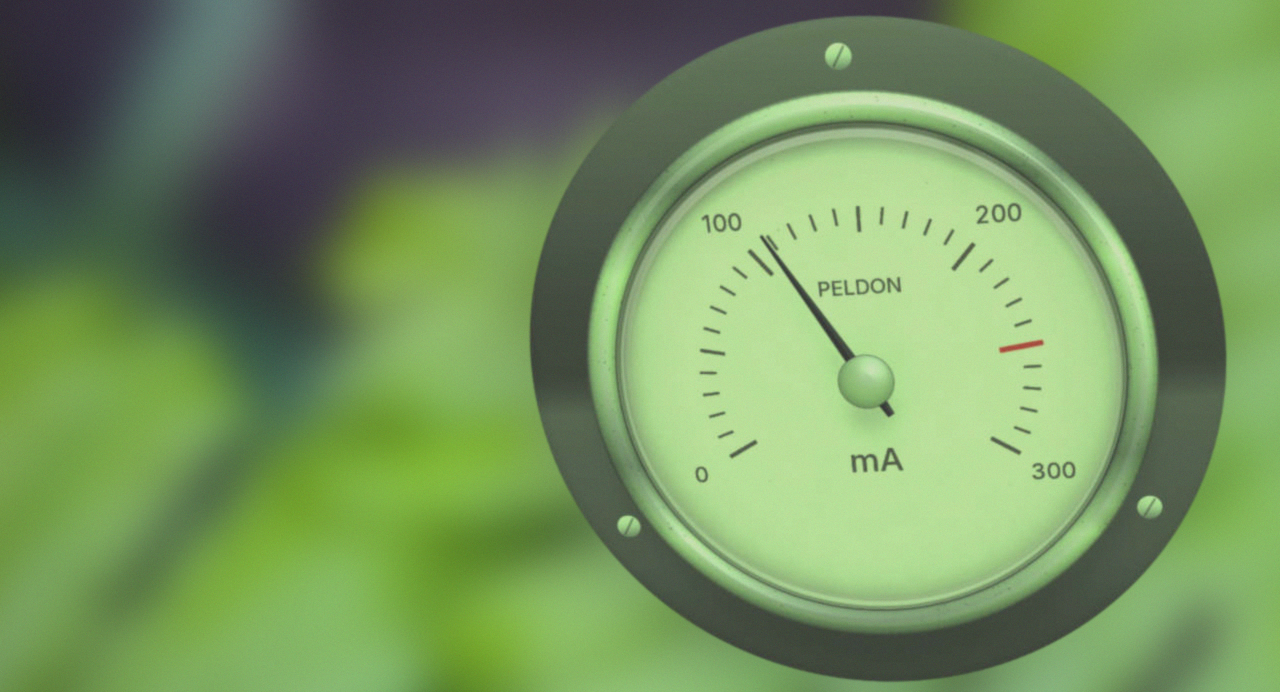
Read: 110mA
